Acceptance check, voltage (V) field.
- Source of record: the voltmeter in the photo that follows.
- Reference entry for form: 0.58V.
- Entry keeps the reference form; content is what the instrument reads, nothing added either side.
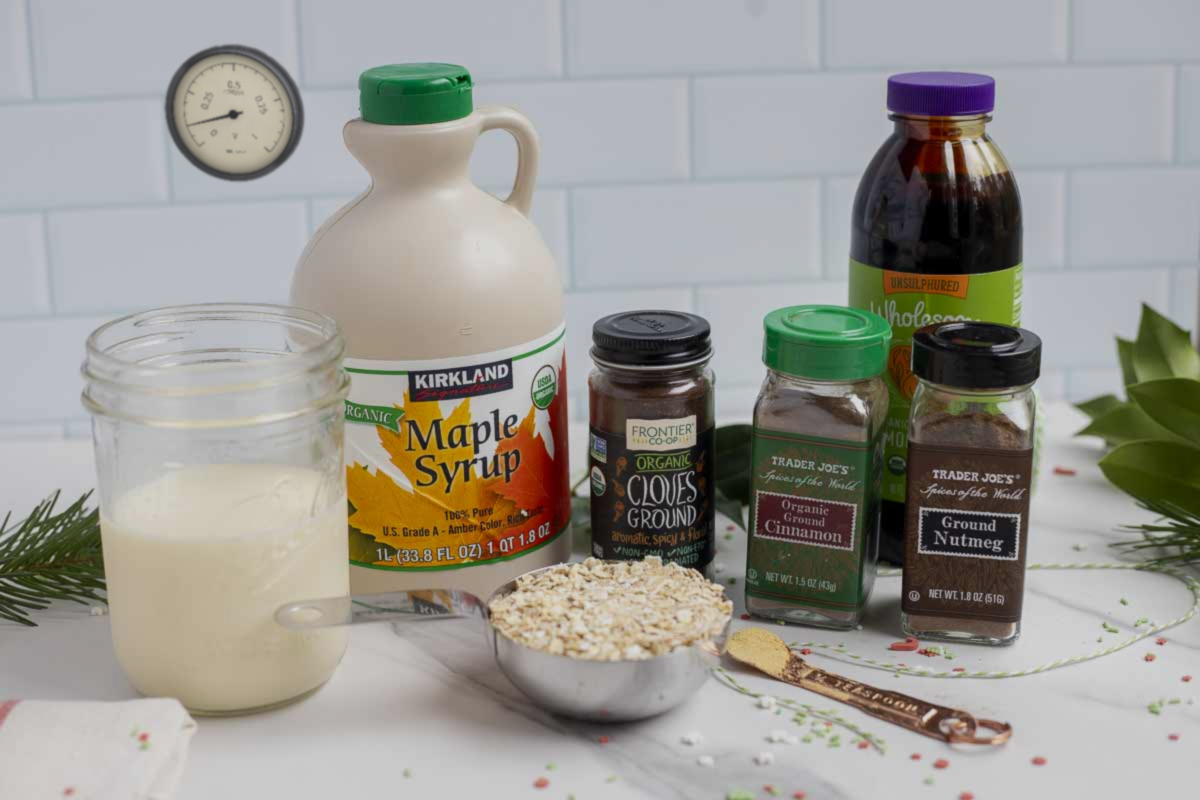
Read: 0.1V
